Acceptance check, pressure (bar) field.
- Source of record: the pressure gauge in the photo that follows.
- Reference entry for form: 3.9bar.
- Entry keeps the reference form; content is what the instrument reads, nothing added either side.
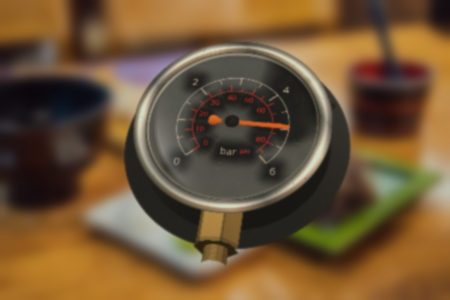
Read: 5bar
